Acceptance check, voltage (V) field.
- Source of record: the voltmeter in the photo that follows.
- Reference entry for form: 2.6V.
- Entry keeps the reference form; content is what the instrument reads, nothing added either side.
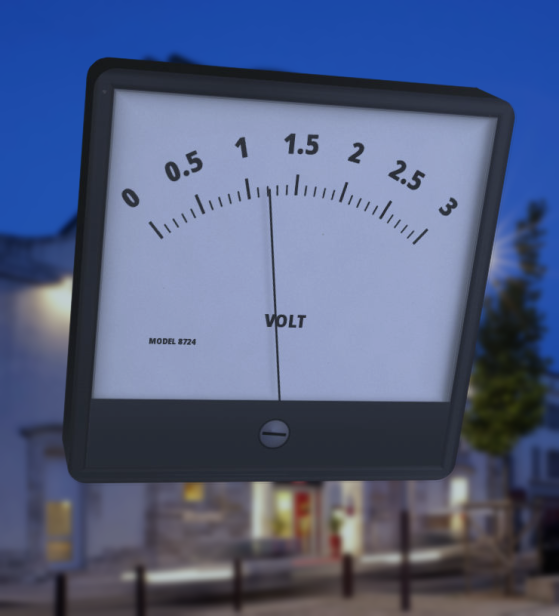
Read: 1.2V
